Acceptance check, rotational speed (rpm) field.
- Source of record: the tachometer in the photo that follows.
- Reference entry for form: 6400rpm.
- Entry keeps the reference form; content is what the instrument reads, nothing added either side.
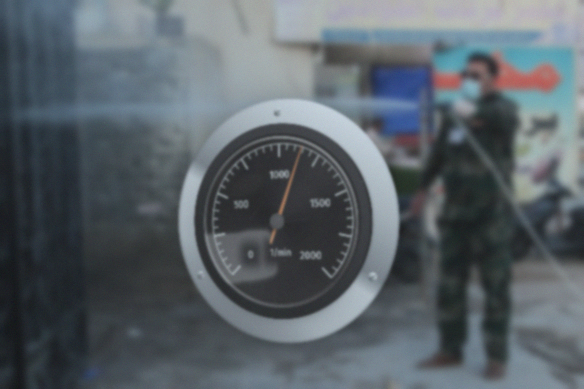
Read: 1150rpm
